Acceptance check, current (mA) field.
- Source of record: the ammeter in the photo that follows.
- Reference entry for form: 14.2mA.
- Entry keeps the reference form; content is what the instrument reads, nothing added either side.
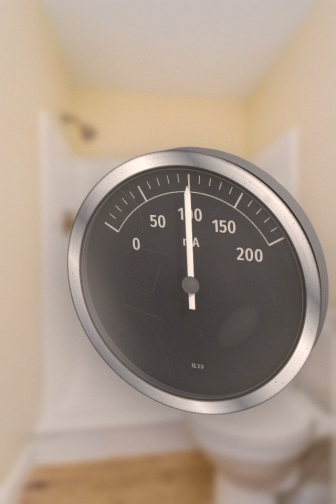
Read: 100mA
